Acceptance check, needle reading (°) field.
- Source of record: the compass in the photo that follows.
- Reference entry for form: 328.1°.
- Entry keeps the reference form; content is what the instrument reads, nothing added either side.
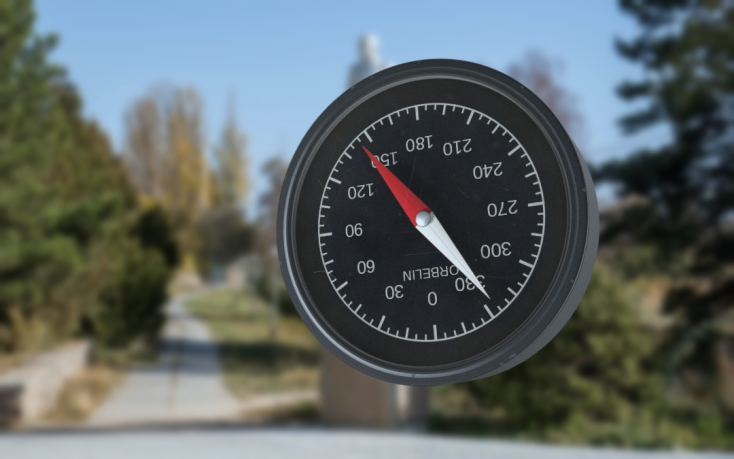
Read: 145°
